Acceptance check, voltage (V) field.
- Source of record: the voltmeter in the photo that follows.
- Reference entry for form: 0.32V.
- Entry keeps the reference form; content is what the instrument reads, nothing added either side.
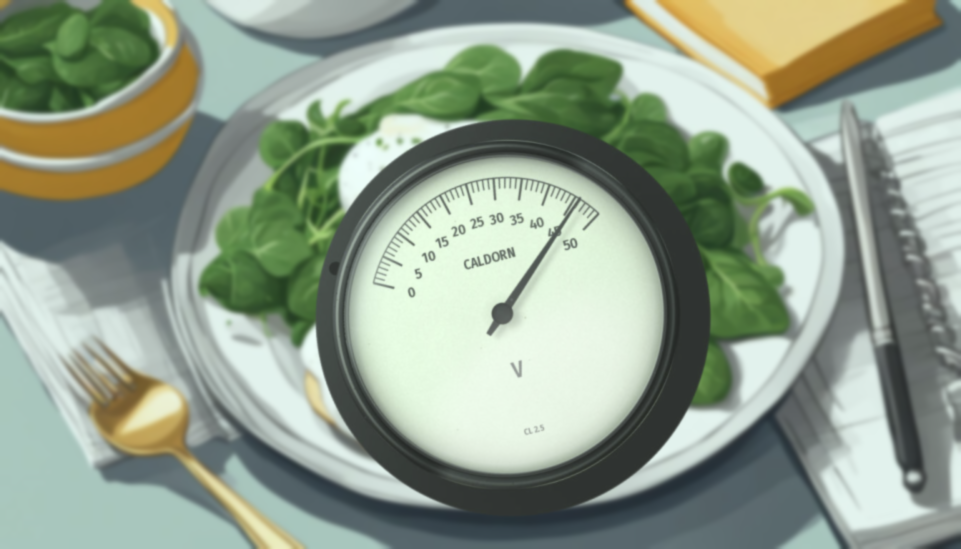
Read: 46V
